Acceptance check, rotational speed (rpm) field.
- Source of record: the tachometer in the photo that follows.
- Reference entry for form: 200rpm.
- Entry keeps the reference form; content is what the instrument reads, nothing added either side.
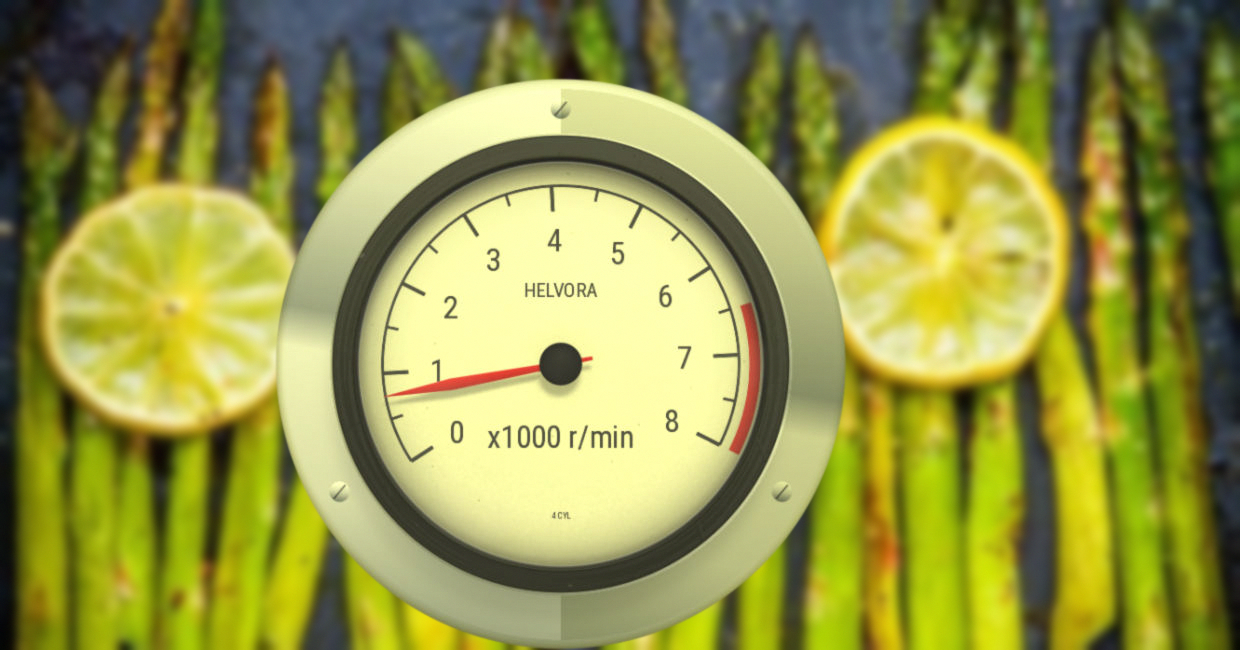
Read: 750rpm
